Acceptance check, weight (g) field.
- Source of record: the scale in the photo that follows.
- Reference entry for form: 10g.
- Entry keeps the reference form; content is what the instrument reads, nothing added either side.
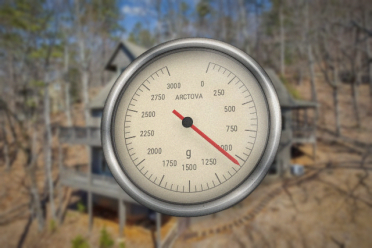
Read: 1050g
